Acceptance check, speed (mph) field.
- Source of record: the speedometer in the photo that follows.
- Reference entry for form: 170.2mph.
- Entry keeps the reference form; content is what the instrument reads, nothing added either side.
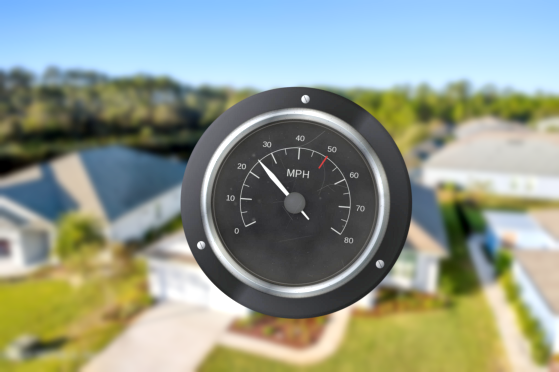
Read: 25mph
